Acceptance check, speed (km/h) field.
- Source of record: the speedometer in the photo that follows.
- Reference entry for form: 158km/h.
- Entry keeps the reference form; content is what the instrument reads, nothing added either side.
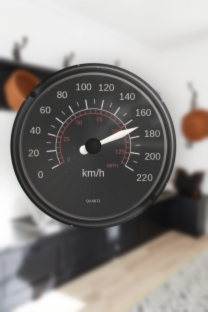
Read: 170km/h
